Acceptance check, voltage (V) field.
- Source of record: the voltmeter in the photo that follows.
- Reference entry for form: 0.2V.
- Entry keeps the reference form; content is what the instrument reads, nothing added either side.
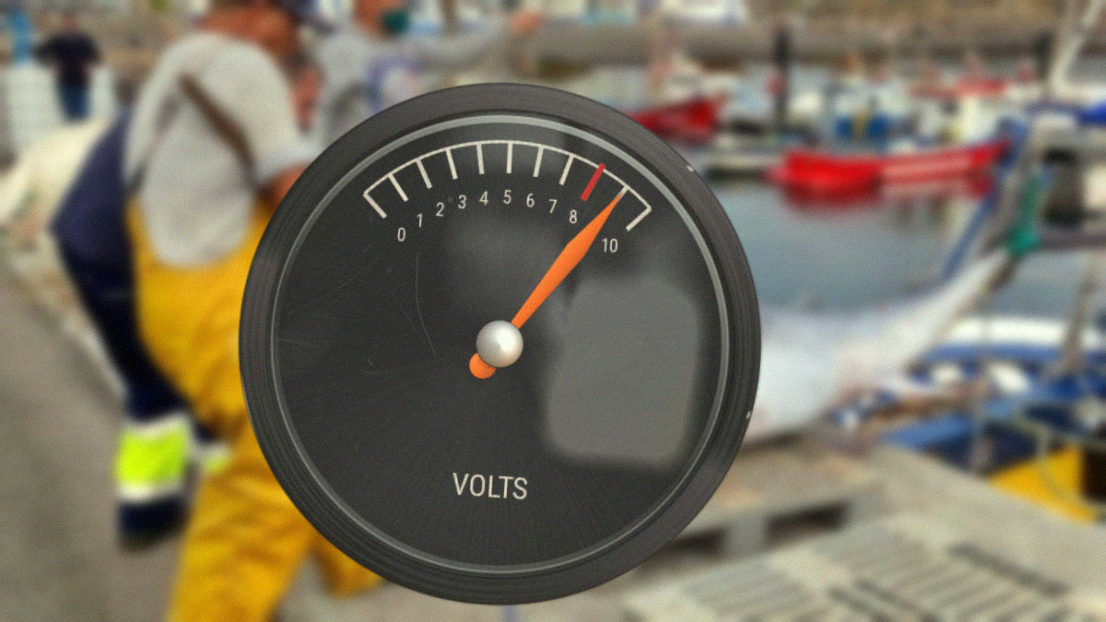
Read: 9V
